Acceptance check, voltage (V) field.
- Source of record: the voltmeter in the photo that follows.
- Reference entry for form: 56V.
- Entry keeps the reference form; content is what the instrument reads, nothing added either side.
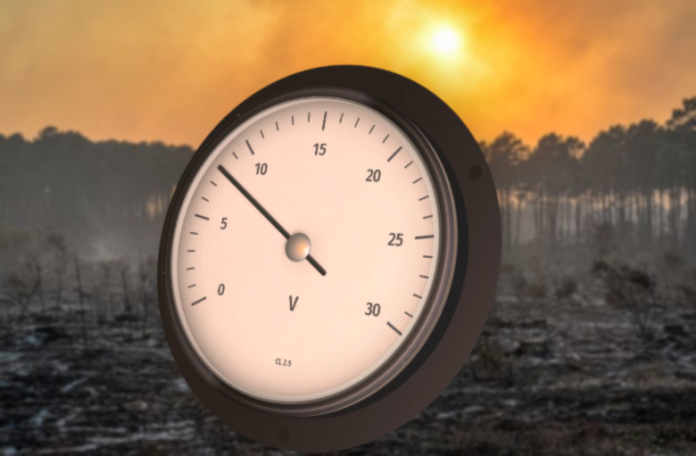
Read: 8V
